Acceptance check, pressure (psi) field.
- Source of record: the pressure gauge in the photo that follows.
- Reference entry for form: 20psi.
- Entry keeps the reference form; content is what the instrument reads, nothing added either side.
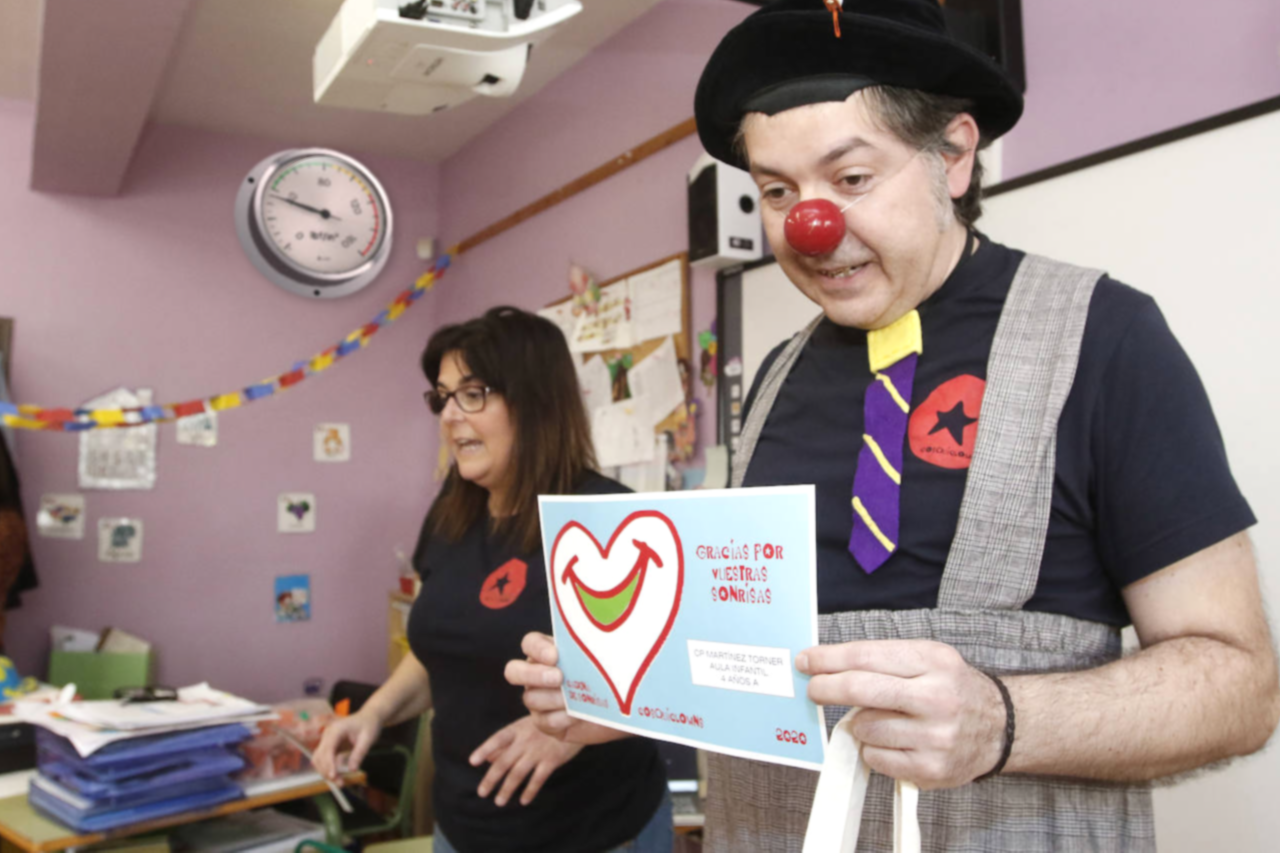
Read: 35psi
